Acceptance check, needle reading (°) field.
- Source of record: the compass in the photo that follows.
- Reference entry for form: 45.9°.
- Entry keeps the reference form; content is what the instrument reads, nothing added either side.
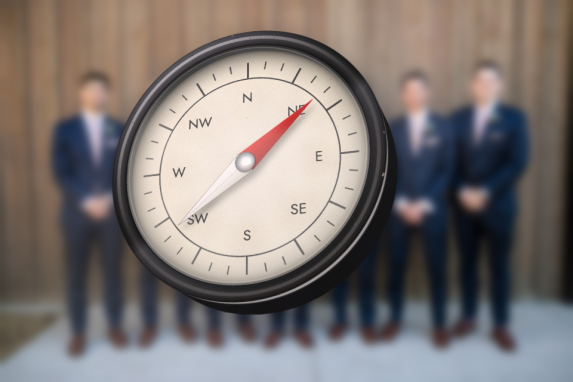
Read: 50°
